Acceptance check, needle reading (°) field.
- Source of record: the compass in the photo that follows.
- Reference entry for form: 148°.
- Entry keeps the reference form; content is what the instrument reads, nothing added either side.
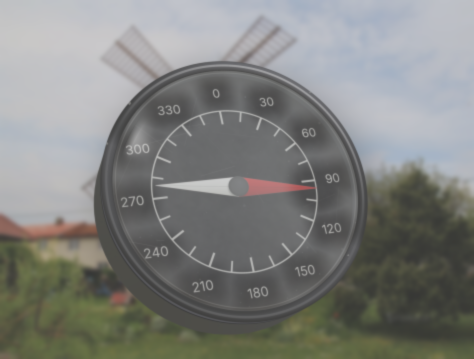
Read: 97.5°
